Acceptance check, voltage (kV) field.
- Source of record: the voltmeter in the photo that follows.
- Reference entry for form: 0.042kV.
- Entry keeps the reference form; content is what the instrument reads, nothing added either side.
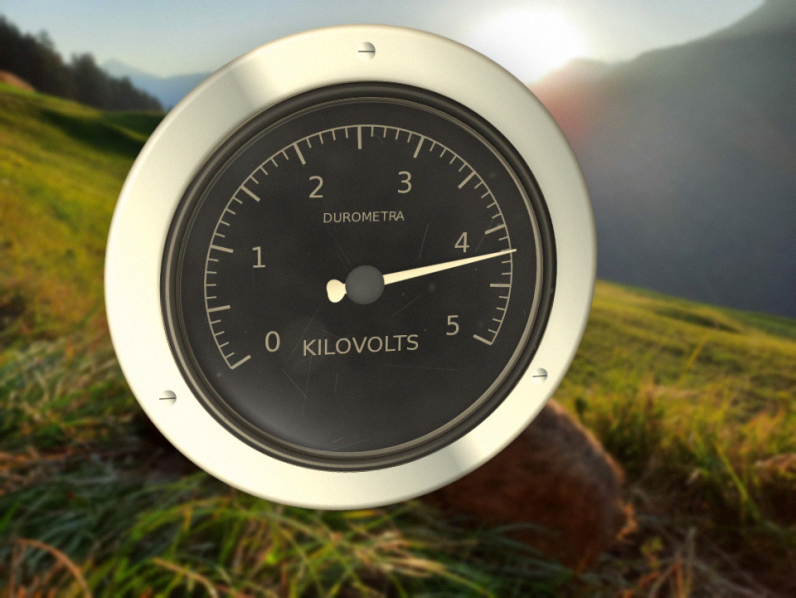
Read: 4.2kV
